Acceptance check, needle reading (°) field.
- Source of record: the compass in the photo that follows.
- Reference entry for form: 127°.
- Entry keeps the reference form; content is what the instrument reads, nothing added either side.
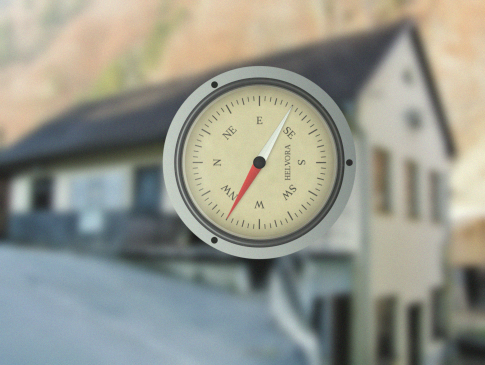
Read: 300°
